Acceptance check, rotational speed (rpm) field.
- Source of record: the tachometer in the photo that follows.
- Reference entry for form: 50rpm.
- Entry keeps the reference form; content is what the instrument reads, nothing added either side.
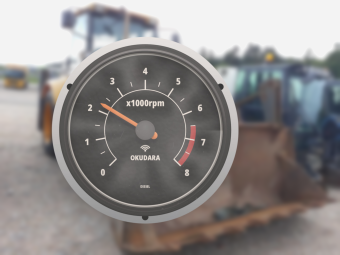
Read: 2250rpm
